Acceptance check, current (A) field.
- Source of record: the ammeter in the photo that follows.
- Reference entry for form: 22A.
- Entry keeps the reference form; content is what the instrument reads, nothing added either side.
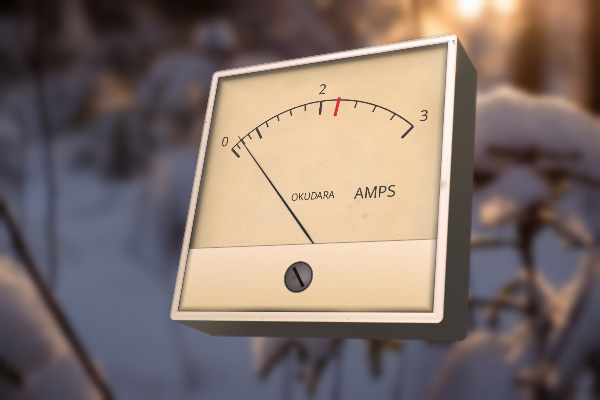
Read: 0.6A
